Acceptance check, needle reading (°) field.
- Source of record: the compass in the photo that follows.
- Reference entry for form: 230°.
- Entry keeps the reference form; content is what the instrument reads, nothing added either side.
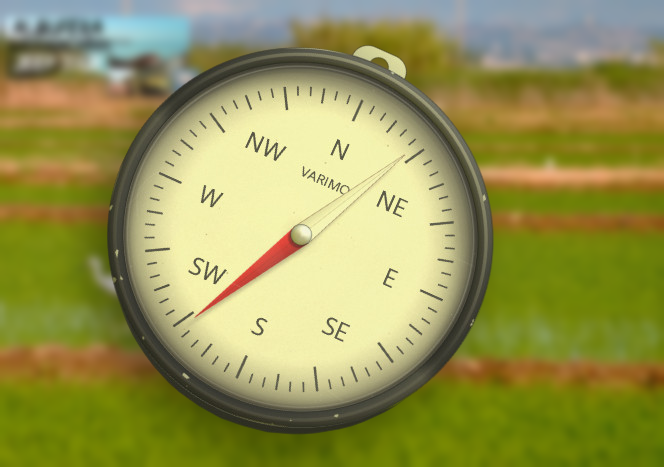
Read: 207.5°
